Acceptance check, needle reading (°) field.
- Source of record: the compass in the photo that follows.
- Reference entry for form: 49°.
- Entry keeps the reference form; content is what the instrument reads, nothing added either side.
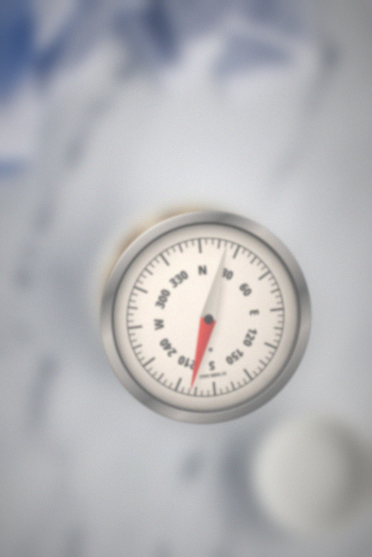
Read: 200°
